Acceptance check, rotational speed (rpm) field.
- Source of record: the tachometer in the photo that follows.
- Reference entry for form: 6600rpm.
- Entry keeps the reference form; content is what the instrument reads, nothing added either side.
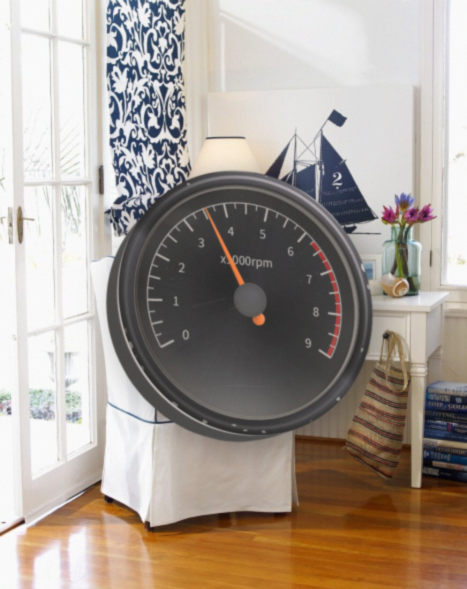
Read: 3500rpm
